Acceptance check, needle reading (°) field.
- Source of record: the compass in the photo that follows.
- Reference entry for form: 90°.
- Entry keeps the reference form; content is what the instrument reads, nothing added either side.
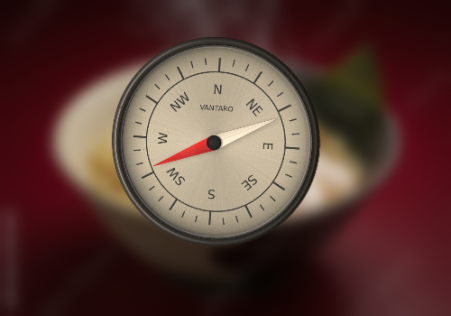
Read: 245°
